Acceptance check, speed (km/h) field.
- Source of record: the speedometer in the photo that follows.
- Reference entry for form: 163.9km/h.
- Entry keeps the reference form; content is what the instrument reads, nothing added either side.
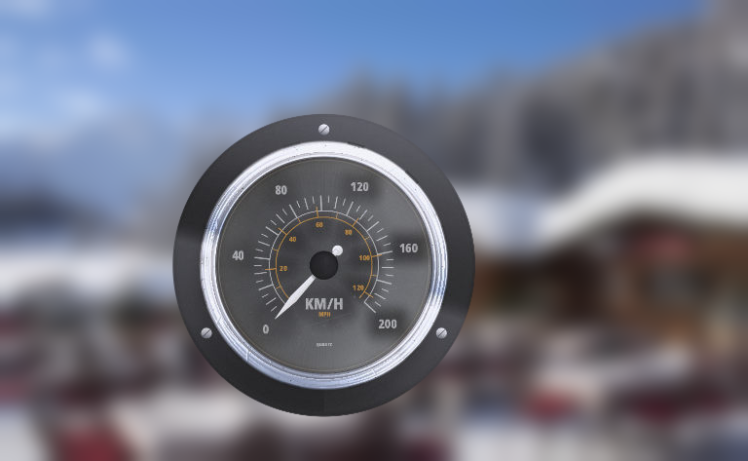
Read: 0km/h
